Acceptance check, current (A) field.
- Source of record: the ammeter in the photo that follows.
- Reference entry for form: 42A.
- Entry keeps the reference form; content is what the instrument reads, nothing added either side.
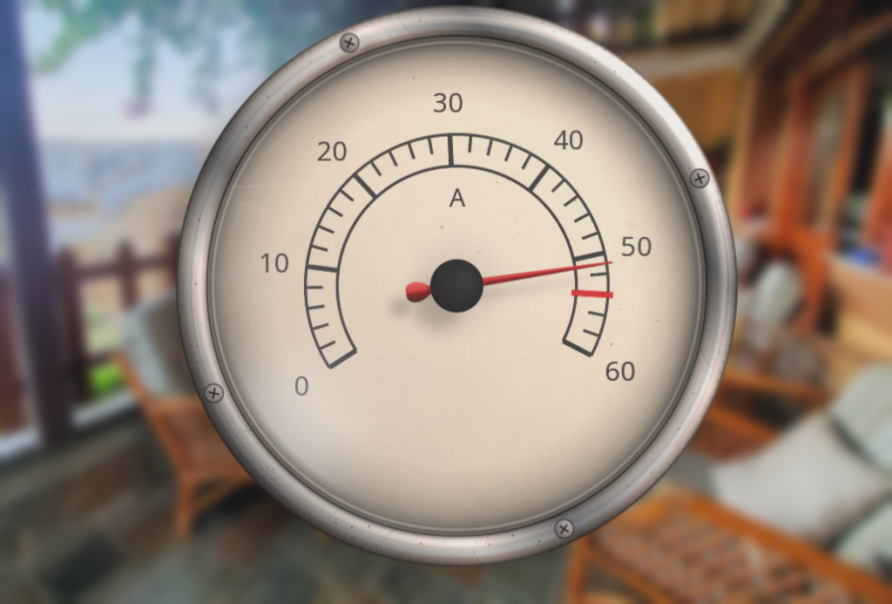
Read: 51A
